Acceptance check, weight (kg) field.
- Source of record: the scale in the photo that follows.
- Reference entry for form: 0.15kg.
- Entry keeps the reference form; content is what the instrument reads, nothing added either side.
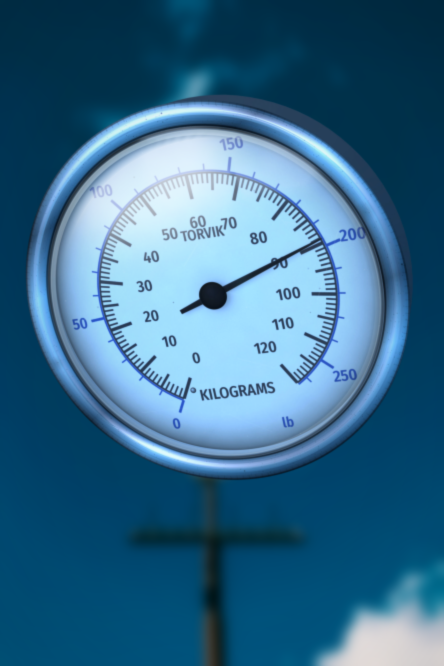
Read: 89kg
